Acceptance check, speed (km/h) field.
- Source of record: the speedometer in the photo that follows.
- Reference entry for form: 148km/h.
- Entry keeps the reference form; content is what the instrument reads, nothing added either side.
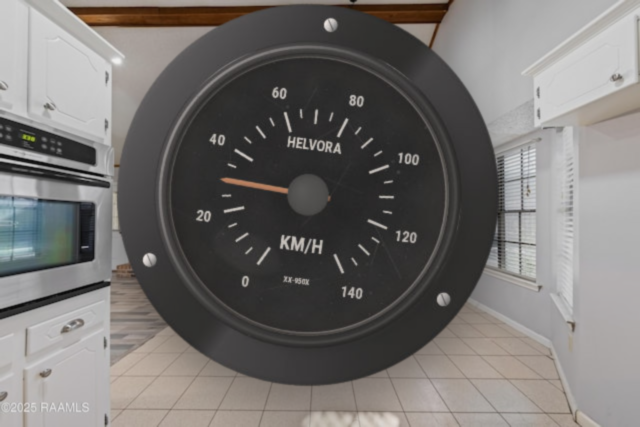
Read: 30km/h
